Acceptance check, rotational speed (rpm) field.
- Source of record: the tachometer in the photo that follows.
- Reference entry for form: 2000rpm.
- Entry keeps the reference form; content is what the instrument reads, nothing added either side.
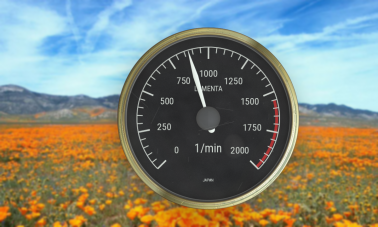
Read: 875rpm
